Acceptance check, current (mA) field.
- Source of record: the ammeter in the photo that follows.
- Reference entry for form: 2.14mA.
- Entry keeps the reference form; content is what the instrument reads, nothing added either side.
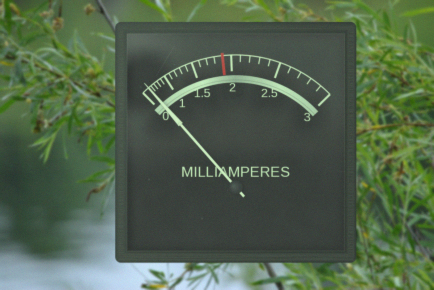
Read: 0.5mA
